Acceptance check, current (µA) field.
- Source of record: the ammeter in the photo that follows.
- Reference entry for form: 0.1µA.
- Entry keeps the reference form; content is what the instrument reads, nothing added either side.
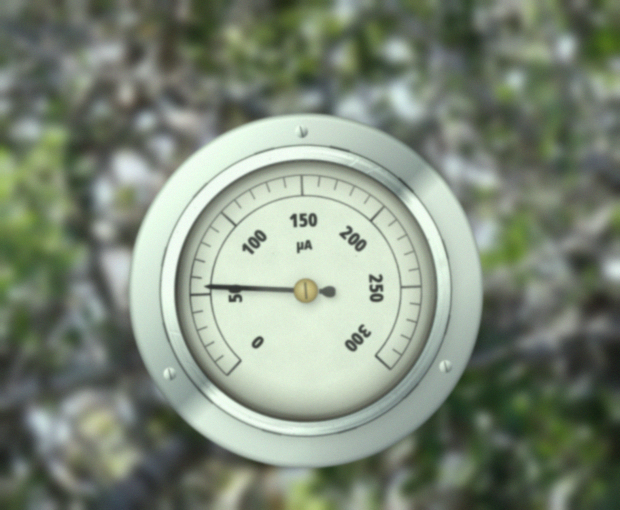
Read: 55µA
